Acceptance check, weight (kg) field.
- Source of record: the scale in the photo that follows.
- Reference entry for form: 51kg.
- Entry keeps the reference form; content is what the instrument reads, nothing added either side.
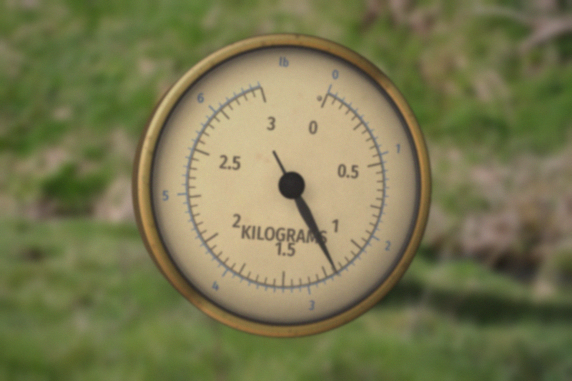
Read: 1.2kg
